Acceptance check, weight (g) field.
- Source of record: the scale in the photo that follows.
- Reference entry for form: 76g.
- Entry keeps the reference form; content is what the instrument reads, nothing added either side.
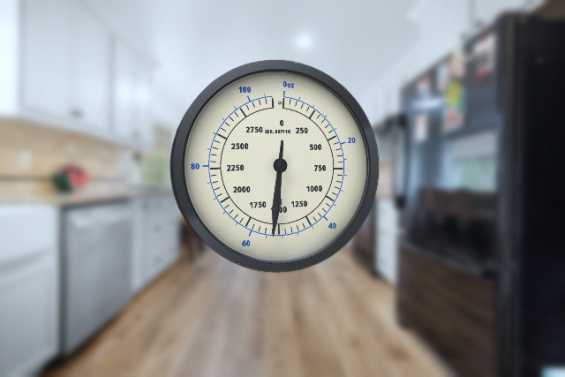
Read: 1550g
